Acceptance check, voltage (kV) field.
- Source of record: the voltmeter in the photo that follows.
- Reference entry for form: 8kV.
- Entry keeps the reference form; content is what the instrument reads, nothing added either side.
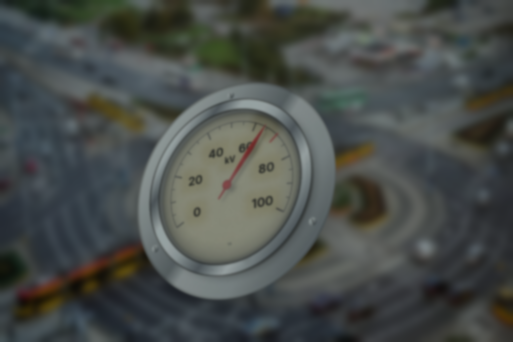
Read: 65kV
